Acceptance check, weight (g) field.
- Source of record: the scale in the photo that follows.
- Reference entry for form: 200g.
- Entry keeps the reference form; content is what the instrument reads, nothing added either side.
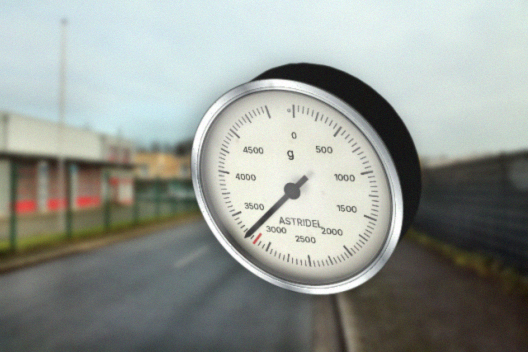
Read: 3250g
